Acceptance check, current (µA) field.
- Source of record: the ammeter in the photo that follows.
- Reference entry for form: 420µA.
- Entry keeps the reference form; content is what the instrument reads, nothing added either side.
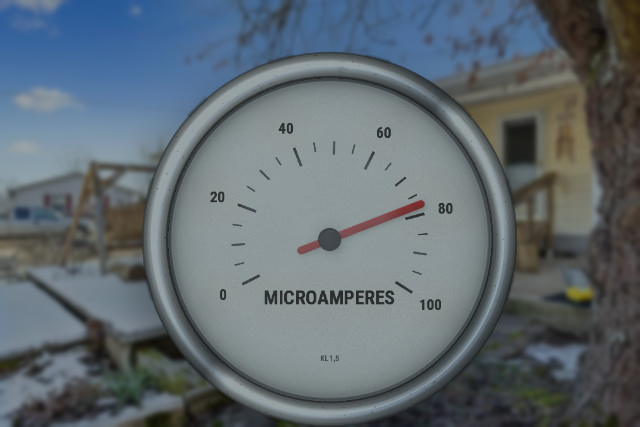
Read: 77.5µA
